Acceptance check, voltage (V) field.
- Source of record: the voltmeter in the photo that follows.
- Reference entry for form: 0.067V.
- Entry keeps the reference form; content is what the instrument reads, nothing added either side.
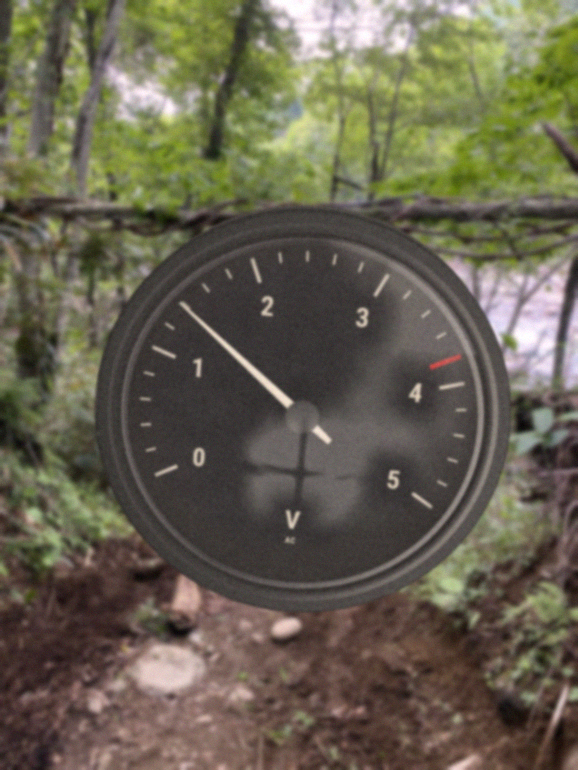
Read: 1.4V
